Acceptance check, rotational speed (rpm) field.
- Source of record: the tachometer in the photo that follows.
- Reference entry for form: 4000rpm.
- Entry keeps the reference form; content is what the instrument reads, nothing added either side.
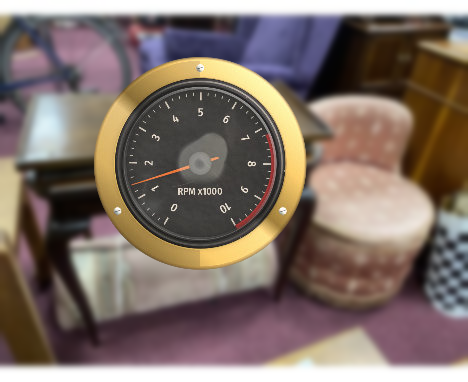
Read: 1400rpm
